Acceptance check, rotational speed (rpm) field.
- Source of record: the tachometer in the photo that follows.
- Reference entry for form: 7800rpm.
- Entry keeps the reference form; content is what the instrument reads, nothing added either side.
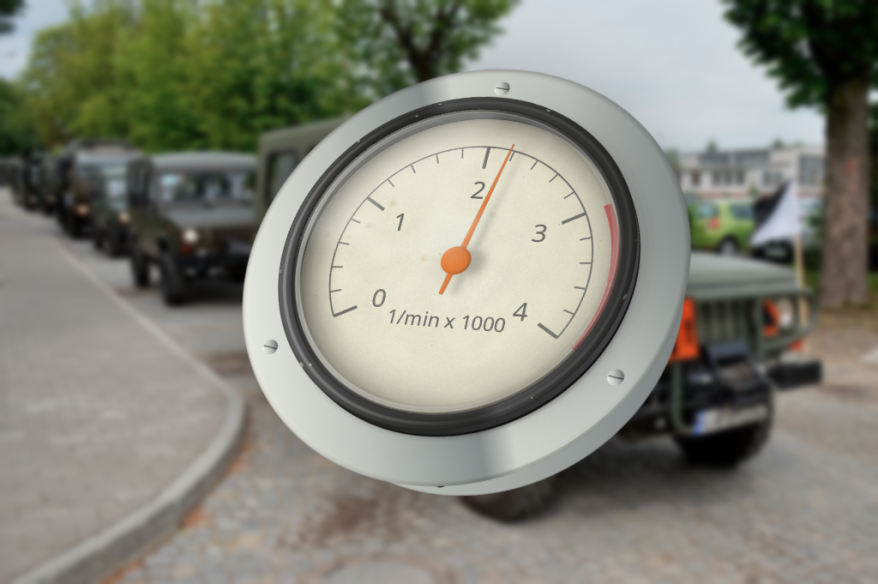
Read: 2200rpm
